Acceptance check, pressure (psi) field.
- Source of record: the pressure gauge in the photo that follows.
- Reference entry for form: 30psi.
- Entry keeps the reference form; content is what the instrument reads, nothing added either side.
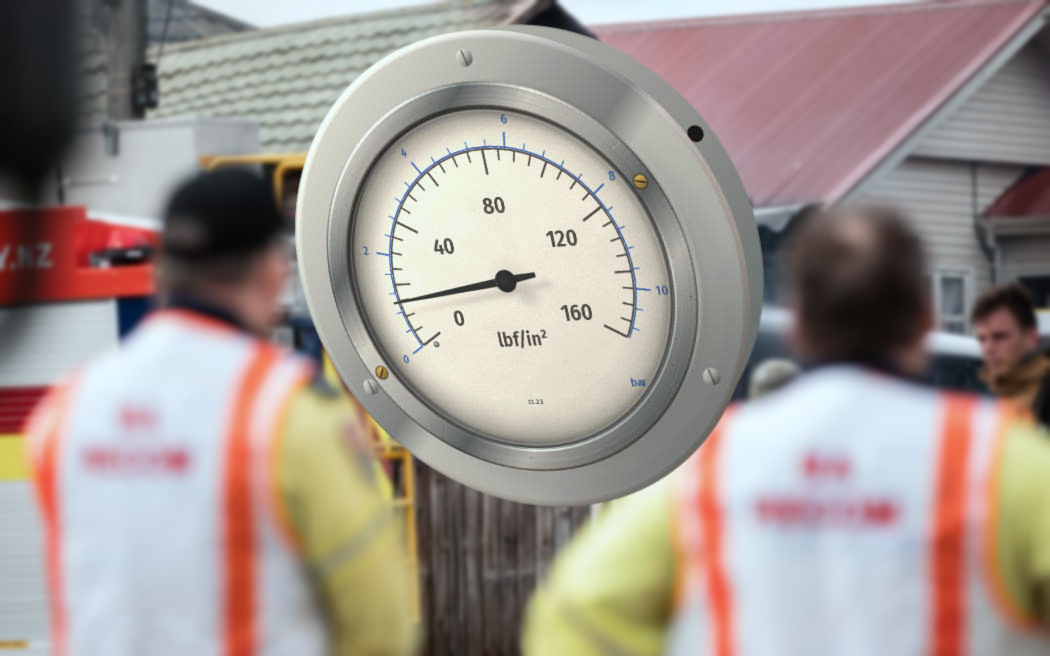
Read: 15psi
